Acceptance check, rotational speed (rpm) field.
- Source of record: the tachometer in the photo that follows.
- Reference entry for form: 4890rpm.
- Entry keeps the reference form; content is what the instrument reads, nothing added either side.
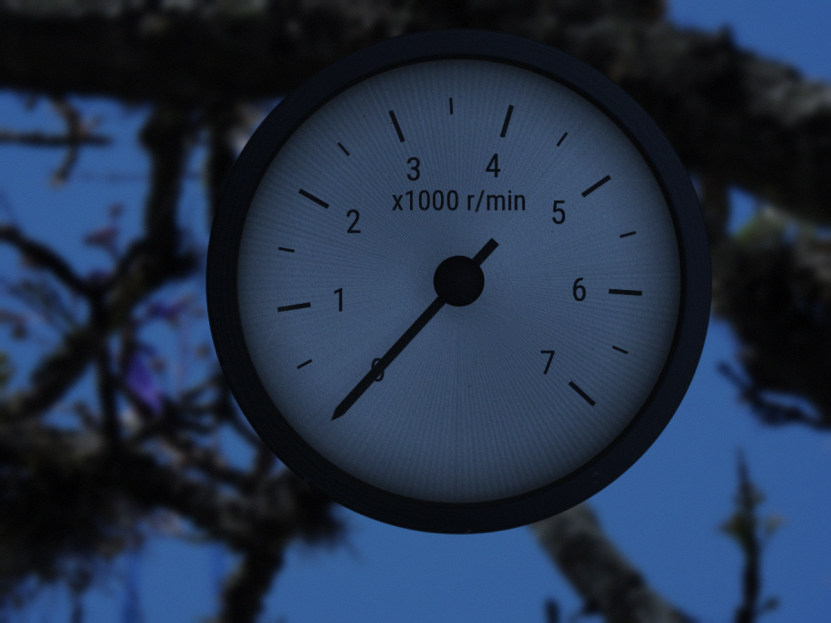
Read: 0rpm
